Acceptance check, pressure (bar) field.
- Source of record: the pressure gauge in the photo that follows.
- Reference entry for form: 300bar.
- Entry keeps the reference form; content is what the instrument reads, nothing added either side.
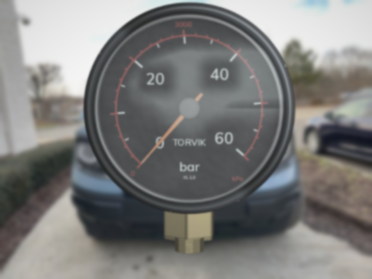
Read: 0bar
